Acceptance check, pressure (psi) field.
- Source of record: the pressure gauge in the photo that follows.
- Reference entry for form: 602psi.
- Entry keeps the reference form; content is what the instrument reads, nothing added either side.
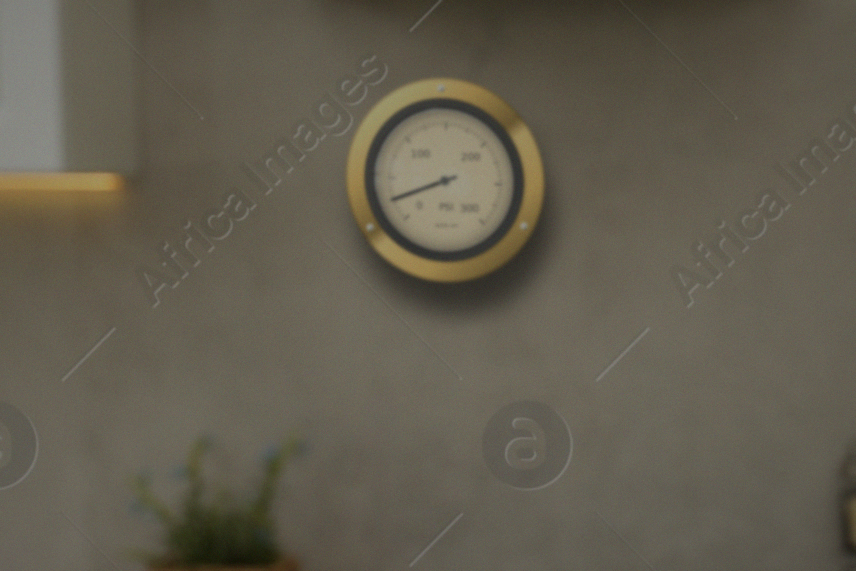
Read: 25psi
